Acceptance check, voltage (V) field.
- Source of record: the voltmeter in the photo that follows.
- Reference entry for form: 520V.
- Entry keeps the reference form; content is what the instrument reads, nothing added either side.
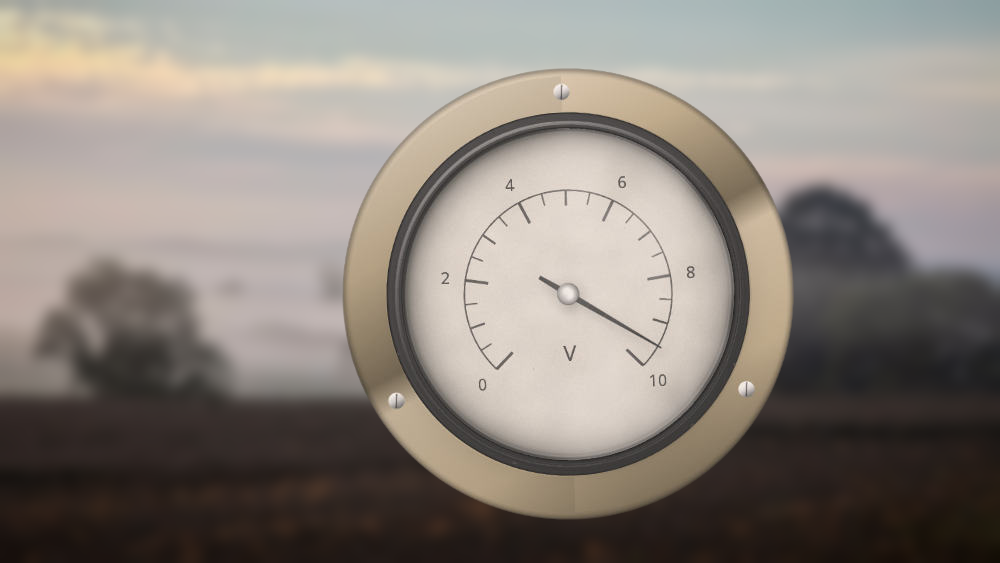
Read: 9.5V
